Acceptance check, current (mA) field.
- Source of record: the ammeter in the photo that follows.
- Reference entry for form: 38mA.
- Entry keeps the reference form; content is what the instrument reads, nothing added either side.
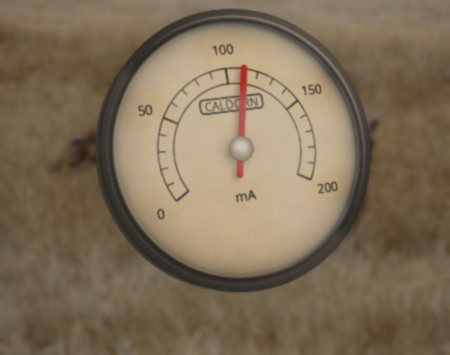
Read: 110mA
